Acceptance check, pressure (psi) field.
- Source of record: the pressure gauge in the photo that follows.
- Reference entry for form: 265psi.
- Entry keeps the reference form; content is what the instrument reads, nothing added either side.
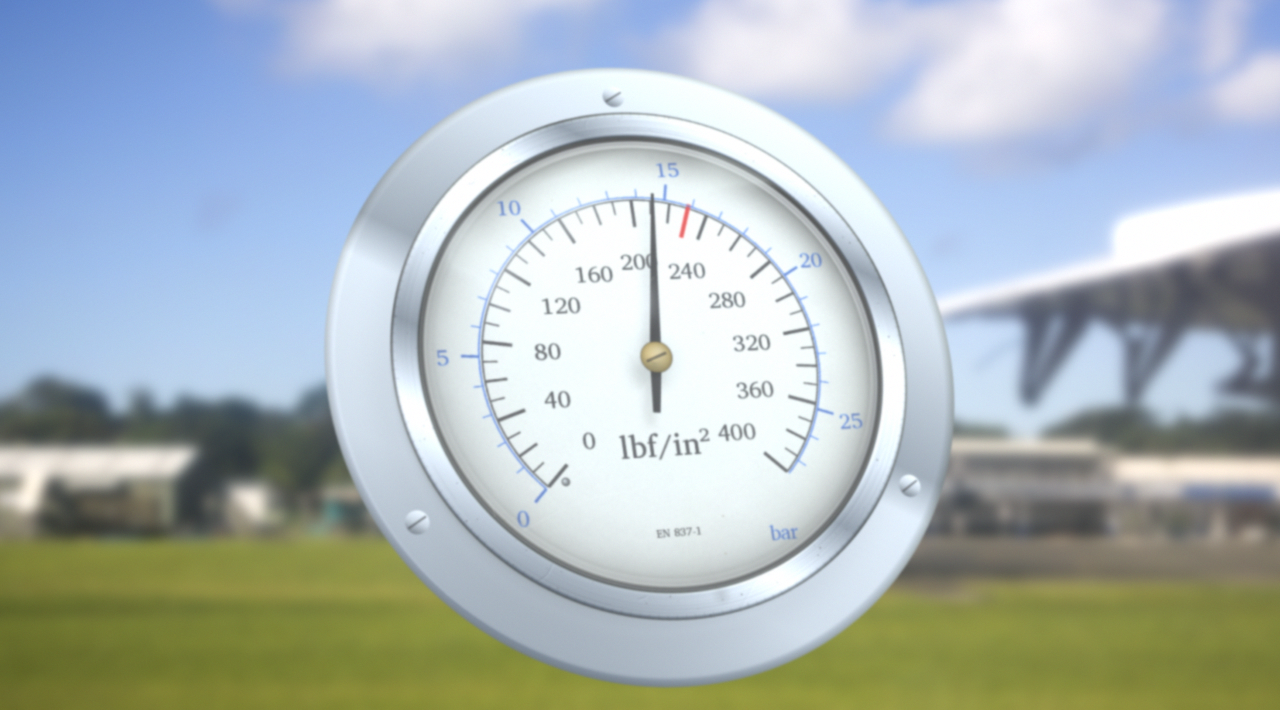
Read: 210psi
